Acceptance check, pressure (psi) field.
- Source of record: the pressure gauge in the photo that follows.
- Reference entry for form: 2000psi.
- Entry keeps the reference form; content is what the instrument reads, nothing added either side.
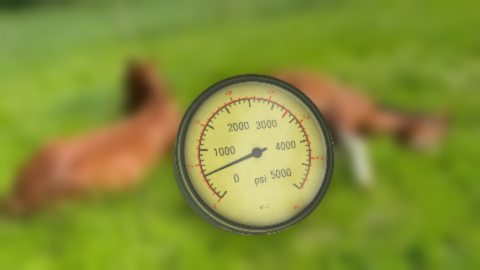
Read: 500psi
